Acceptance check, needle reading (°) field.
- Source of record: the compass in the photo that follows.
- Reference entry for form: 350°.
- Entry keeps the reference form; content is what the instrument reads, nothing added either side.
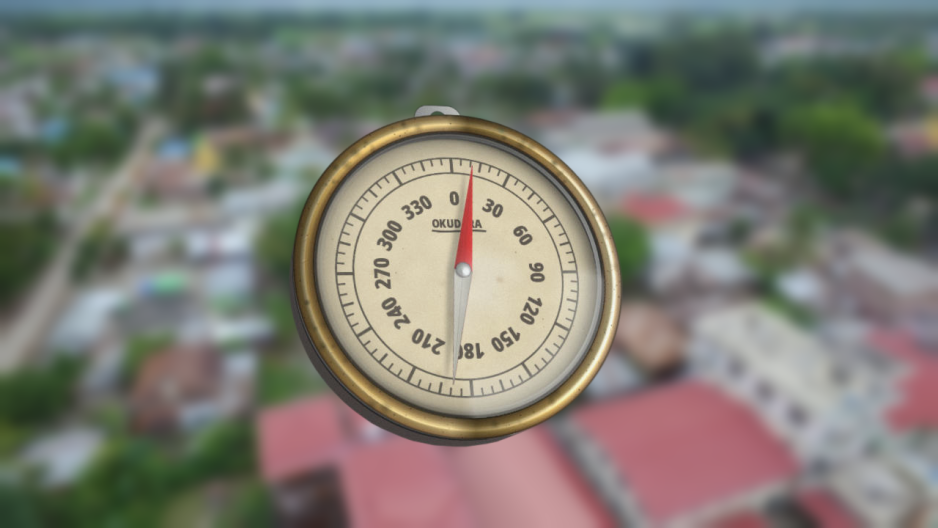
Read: 10°
